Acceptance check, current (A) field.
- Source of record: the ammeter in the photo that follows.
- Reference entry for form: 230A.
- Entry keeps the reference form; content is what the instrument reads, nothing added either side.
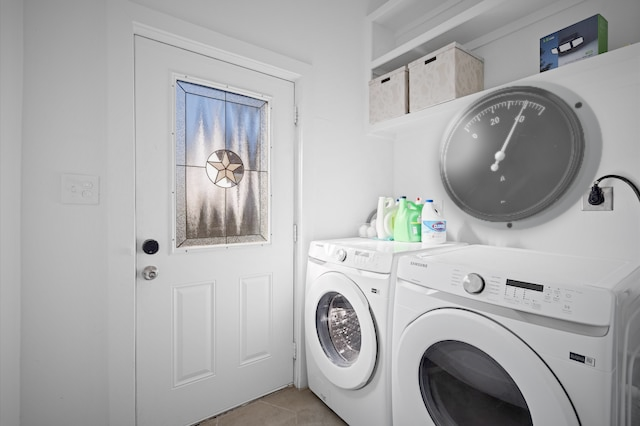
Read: 40A
